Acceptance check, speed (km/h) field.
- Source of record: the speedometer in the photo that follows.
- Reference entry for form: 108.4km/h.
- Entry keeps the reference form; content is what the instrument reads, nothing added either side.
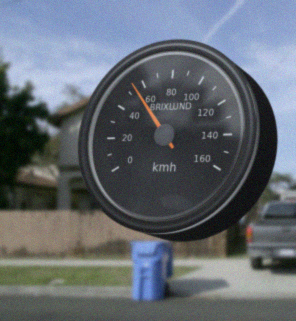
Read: 55km/h
